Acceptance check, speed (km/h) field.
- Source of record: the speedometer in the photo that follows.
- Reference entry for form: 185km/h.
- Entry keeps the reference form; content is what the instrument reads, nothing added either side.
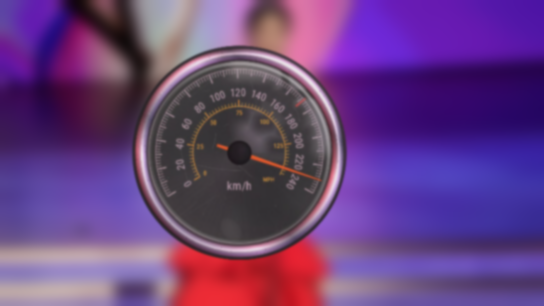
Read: 230km/h
